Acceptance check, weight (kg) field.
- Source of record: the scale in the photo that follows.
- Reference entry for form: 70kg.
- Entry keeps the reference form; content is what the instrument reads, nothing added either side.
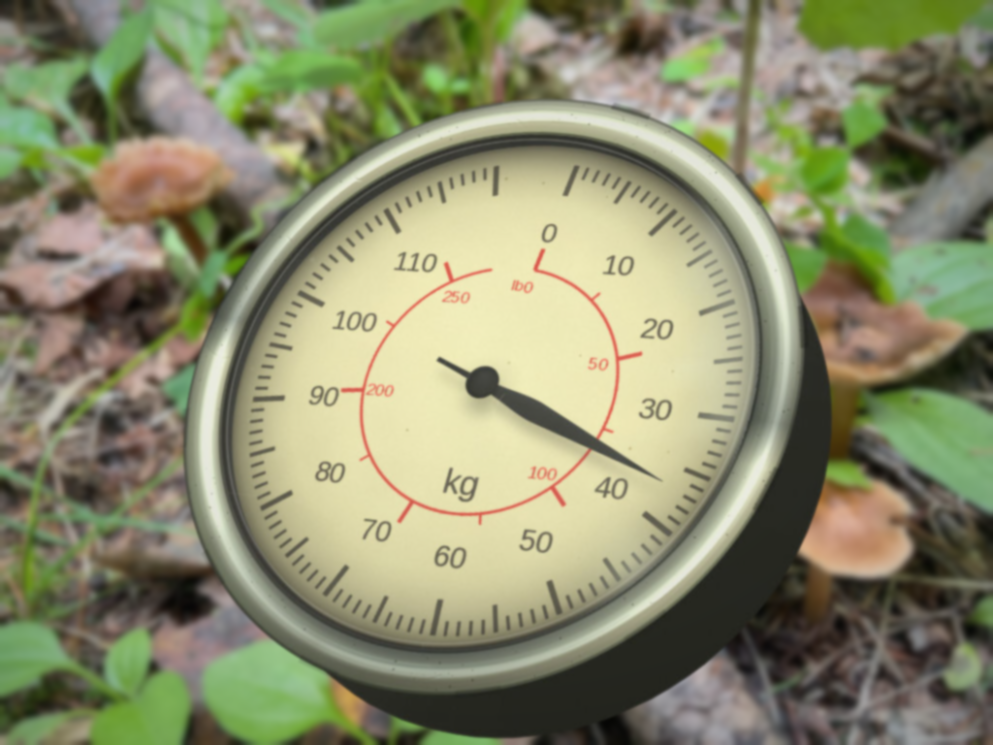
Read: 37kg
